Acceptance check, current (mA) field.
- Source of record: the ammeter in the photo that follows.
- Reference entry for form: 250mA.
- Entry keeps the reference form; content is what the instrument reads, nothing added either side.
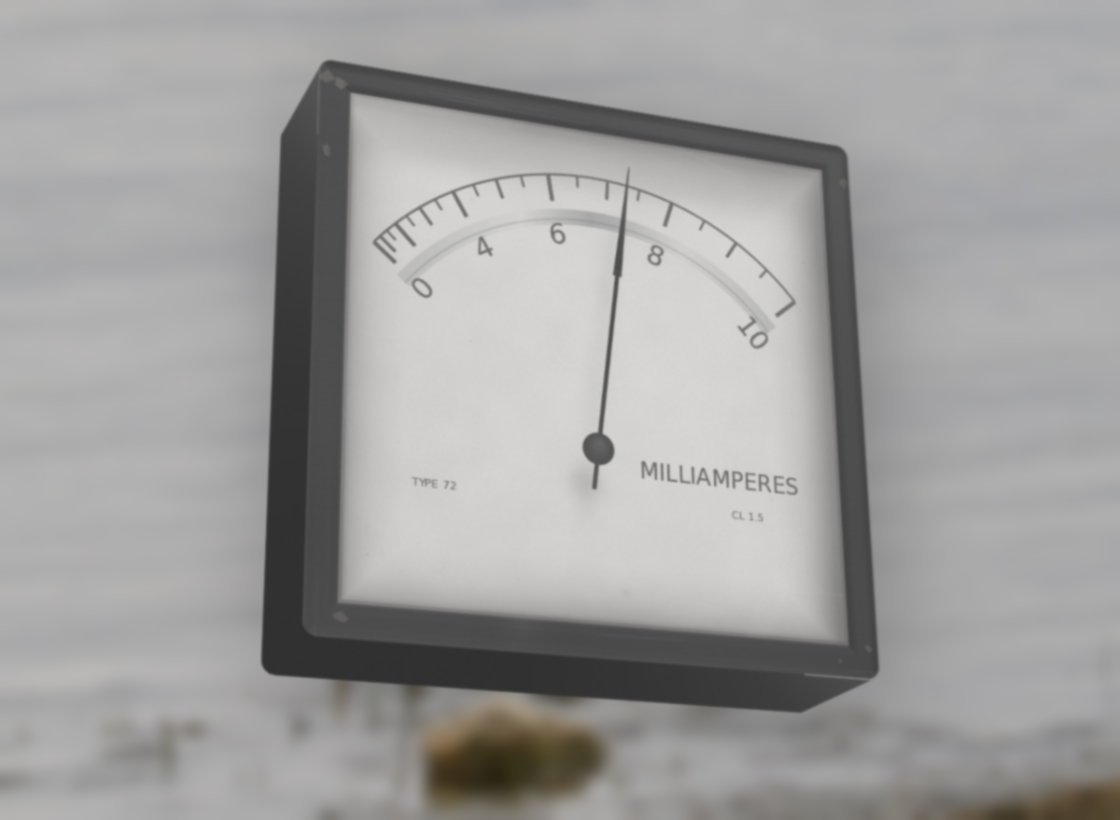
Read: 7.25mA
